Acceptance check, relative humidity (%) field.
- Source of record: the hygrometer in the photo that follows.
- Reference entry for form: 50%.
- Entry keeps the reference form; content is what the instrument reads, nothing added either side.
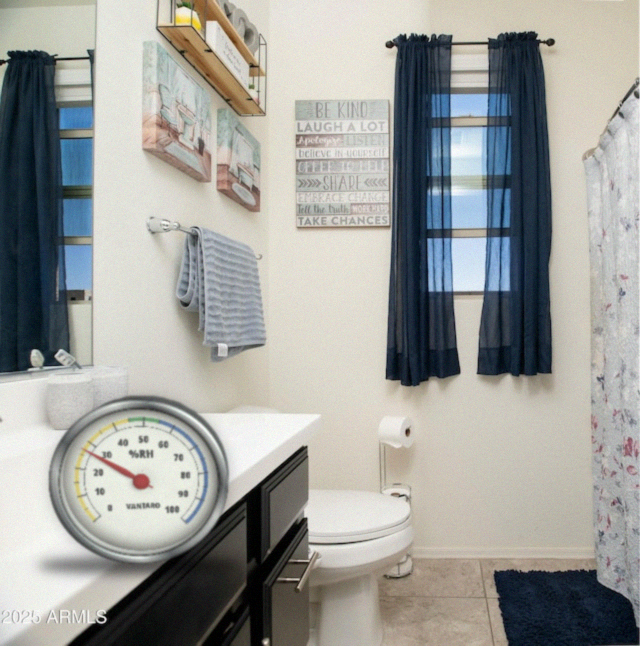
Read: 27.5%
